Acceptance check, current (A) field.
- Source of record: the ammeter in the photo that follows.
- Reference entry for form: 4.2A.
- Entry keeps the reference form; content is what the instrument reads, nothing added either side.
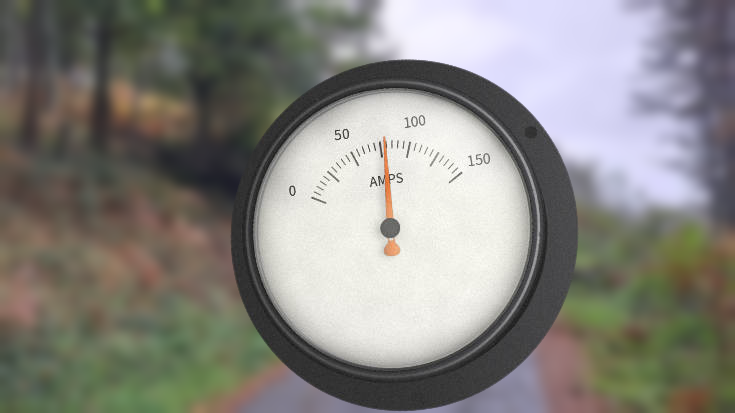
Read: 80A
